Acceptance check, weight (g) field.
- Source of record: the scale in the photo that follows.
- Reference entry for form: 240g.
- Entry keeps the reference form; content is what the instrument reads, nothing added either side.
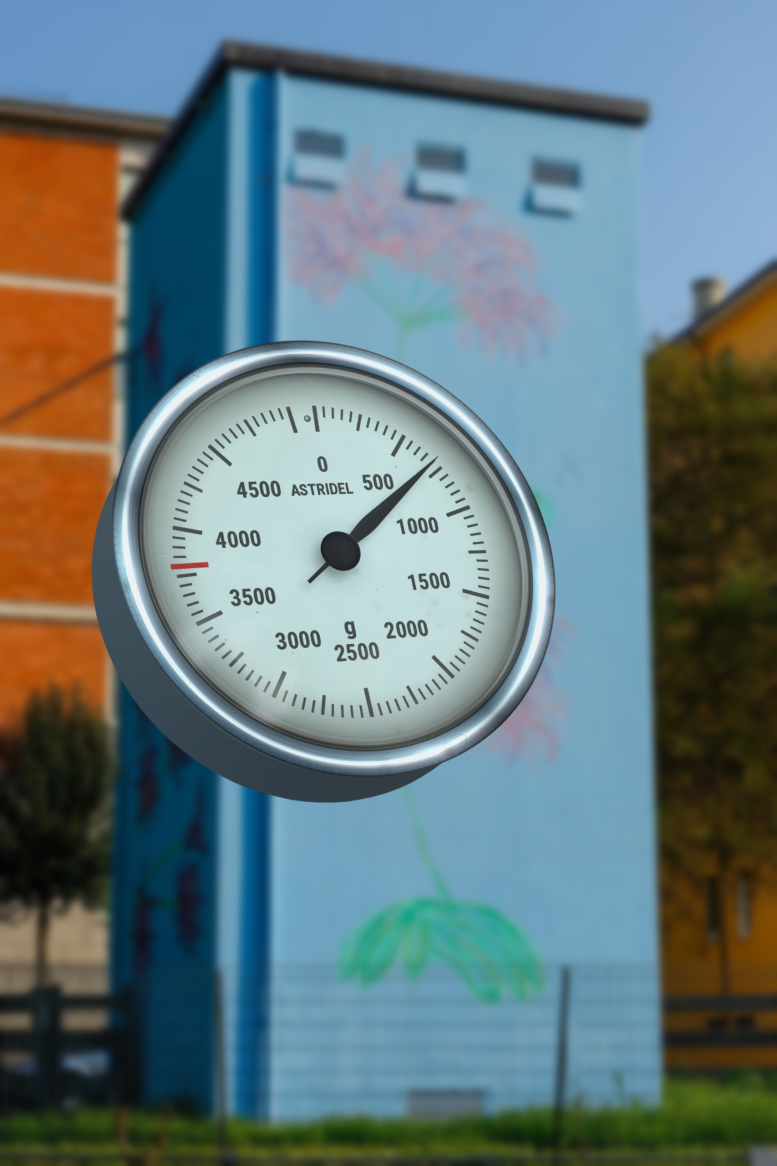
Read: 700g
